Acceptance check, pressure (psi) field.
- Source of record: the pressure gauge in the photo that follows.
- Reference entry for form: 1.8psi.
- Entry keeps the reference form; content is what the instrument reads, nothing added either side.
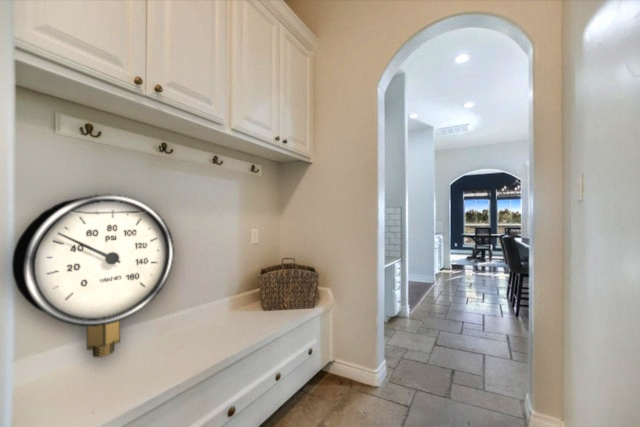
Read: 45psi
